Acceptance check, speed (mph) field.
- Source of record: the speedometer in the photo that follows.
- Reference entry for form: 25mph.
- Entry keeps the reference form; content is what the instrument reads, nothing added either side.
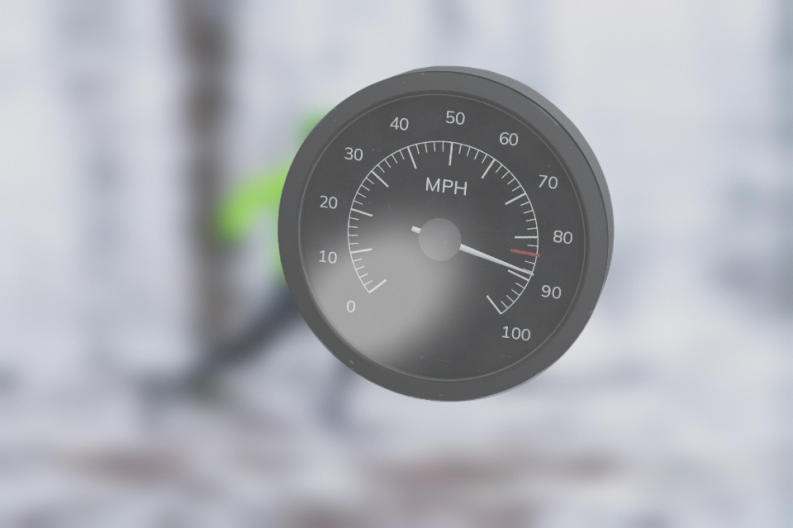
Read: 88mph
